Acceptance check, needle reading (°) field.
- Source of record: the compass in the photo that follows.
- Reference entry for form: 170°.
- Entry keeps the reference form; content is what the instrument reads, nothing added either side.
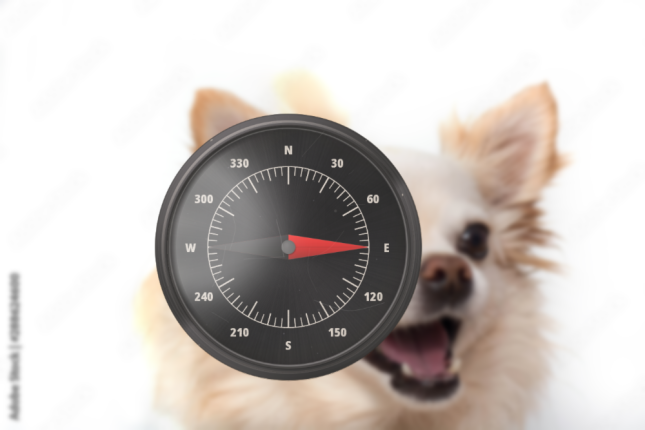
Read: 90°
